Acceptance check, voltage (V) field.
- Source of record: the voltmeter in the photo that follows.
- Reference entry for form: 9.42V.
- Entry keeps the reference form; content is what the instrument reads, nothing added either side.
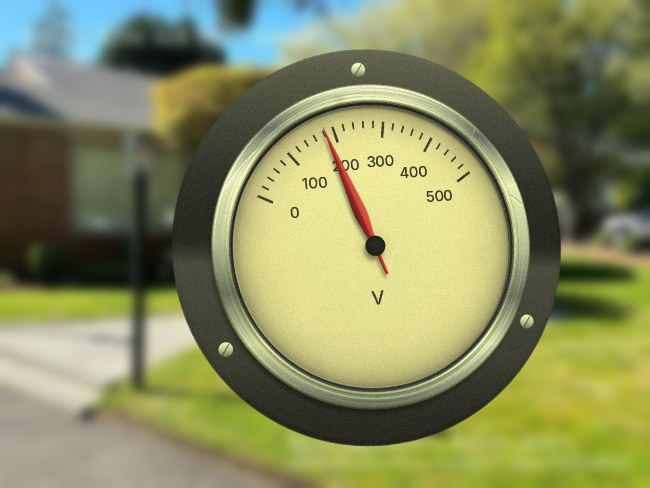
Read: 180V
